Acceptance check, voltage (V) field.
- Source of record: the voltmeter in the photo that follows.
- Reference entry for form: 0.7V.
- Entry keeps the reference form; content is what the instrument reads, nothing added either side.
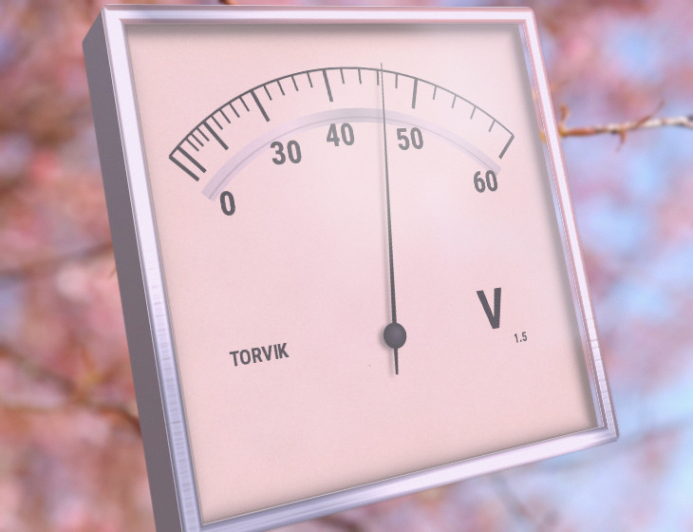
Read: 46V
